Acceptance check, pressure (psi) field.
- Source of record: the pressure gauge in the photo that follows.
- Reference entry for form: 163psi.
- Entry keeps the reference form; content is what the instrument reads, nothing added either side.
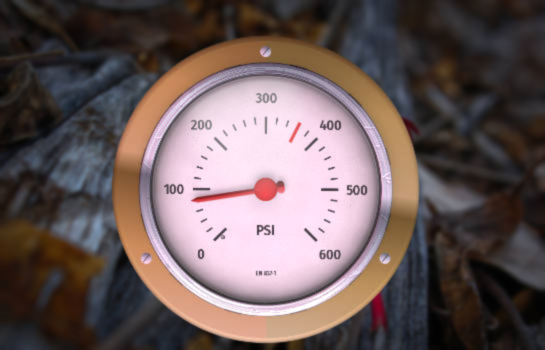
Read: 80psi
